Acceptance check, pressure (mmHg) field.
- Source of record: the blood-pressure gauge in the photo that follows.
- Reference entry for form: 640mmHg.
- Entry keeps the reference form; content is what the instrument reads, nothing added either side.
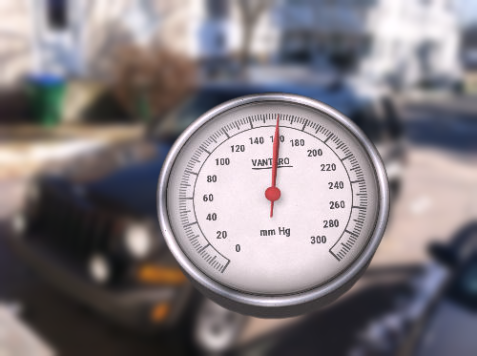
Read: 160mmHg
